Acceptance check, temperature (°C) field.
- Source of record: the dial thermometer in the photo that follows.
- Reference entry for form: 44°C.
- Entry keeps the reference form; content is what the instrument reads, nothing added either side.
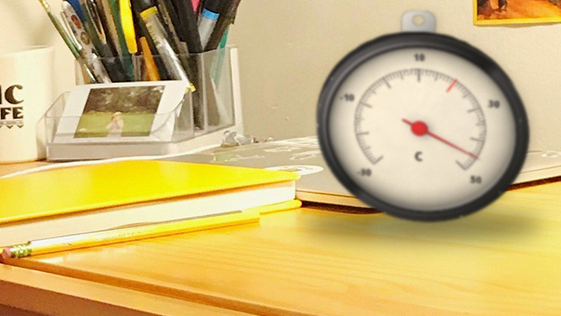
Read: 45°C
